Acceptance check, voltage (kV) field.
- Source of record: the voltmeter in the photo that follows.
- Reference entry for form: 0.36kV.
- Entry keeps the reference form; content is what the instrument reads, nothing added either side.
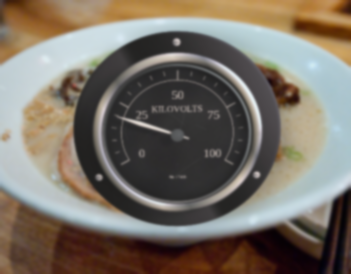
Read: 20kV
